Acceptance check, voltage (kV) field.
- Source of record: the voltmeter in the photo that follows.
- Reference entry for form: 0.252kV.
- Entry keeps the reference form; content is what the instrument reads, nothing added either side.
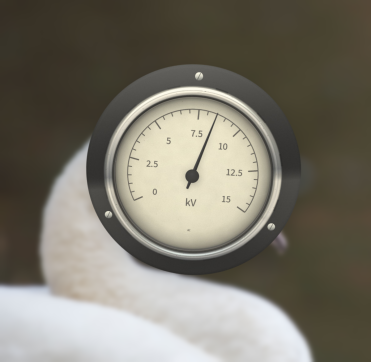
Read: 8.5kV
